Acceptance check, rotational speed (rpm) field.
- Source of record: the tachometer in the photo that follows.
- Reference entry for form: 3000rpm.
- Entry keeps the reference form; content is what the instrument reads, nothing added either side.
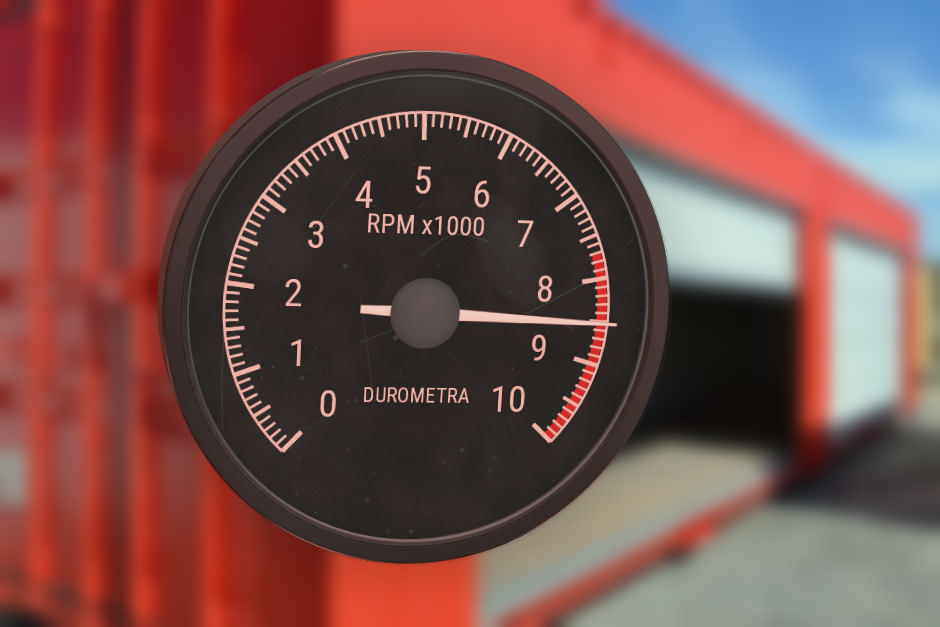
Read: 8500rpm
